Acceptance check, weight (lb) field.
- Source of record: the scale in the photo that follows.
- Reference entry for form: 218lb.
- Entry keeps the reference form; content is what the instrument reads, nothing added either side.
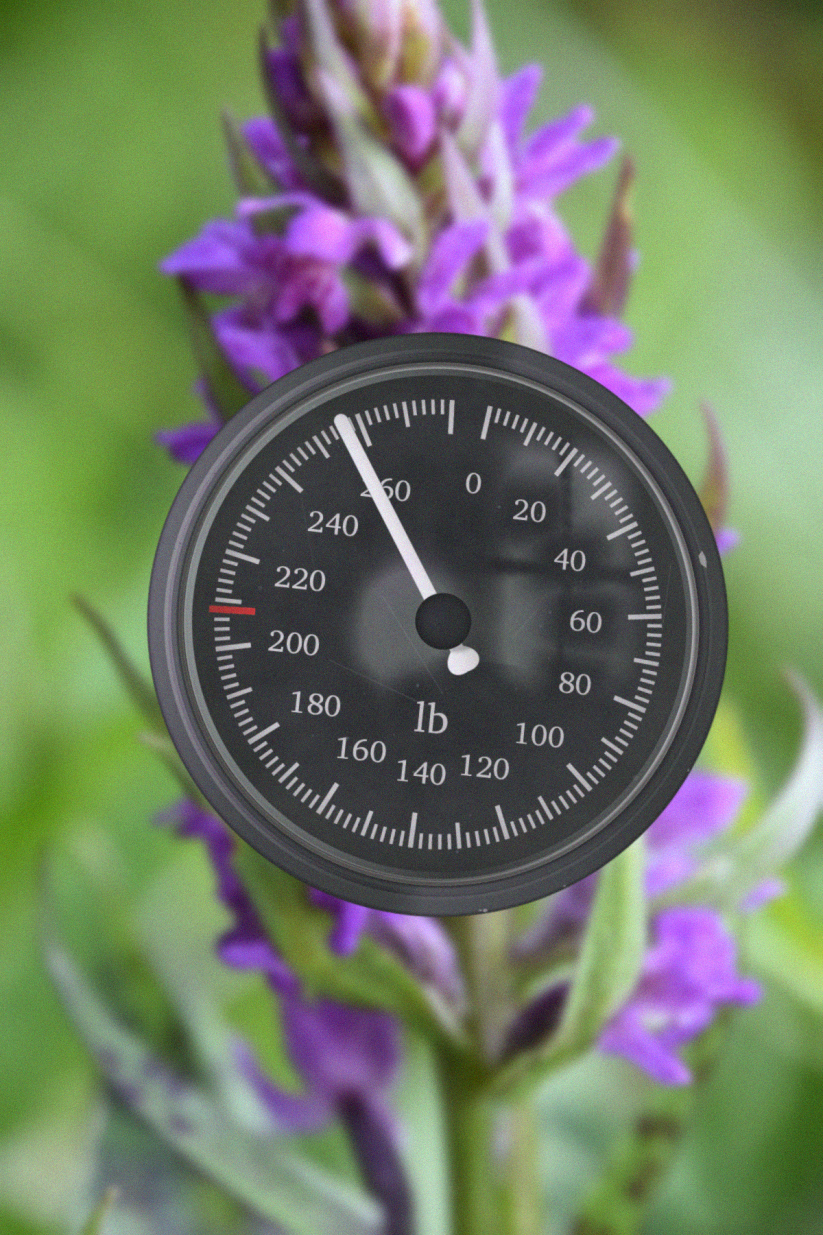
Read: 256lb
